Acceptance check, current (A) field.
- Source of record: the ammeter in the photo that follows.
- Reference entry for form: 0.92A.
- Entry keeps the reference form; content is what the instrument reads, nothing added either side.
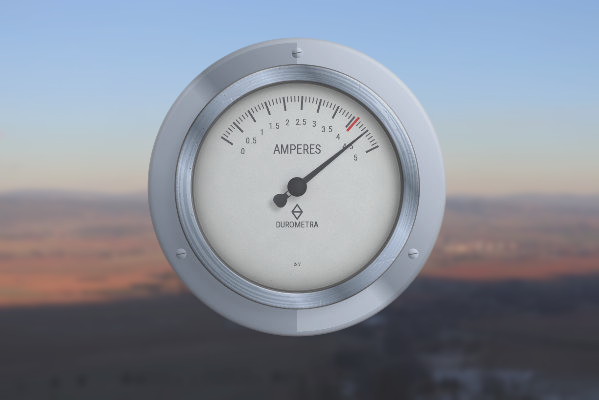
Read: 4.5A
